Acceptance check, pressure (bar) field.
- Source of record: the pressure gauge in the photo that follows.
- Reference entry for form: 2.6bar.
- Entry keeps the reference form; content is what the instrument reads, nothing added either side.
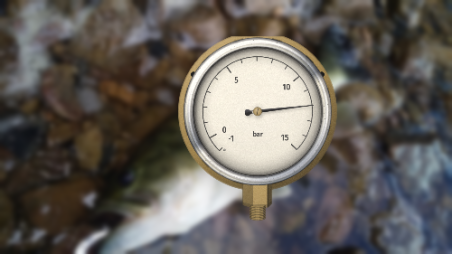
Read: 12bar
